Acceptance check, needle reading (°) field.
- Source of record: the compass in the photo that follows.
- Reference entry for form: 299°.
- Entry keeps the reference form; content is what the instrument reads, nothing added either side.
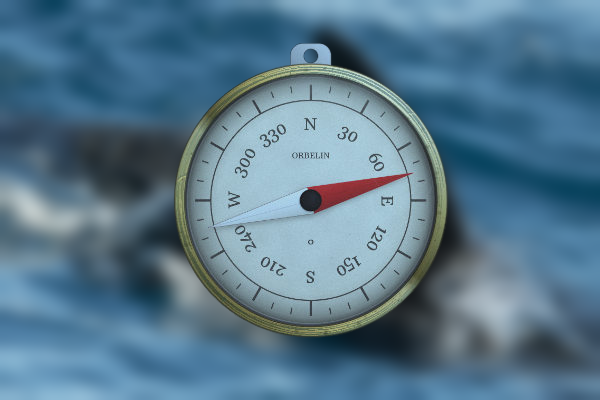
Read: 75°
